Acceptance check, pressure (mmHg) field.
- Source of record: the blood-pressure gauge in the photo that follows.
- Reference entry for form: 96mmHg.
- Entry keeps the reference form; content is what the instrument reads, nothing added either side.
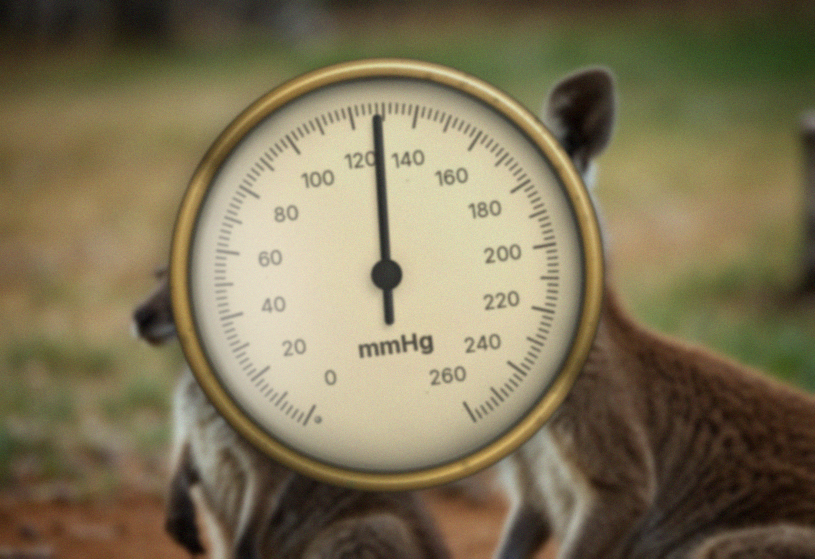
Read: 128mmHg
